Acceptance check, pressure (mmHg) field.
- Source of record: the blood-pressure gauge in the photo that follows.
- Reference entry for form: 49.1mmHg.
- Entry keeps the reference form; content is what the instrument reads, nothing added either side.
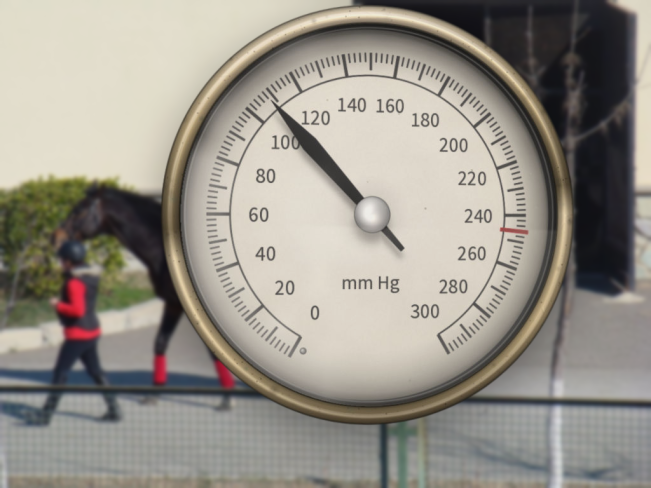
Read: 108mmHg
